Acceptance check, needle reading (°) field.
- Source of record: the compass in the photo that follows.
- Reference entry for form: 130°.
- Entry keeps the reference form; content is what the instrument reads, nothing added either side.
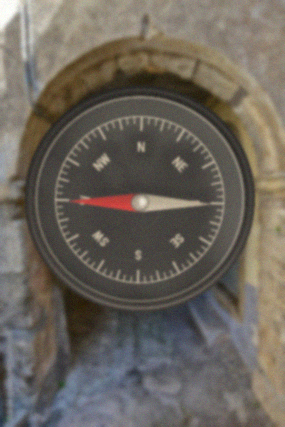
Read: 270°
